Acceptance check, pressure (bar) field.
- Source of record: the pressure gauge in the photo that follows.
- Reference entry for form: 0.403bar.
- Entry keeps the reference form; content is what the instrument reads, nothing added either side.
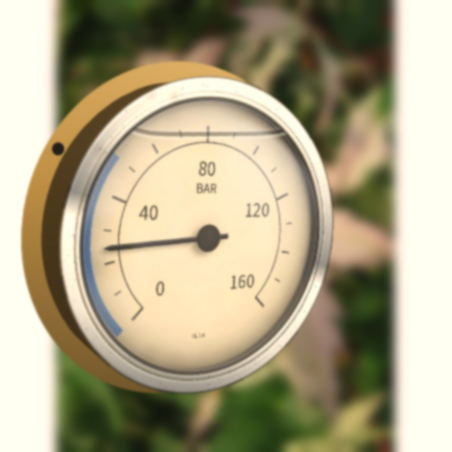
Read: 25bar
